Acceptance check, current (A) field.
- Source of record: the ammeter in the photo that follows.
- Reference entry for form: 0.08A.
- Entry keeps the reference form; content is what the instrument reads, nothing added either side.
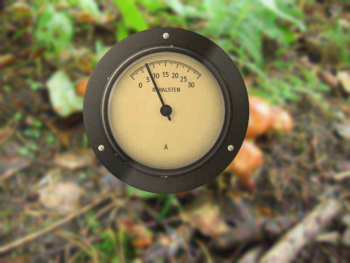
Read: 7.5A
